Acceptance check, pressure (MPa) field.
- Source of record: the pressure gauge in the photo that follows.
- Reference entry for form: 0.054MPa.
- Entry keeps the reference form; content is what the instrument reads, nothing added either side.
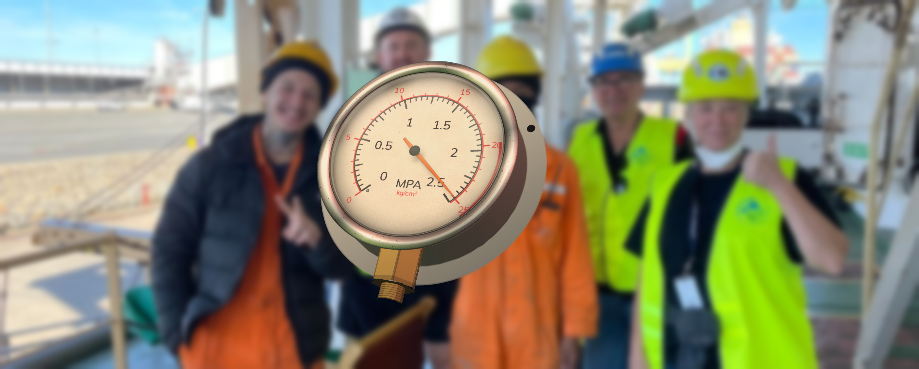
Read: 2.45MPa
